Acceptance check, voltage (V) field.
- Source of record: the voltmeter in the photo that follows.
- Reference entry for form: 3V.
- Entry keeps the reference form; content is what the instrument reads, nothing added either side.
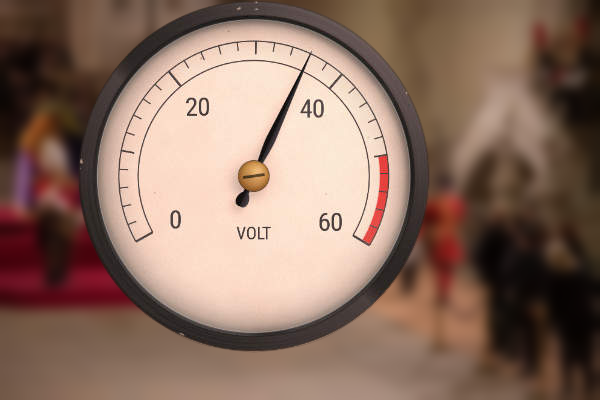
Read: 36V
